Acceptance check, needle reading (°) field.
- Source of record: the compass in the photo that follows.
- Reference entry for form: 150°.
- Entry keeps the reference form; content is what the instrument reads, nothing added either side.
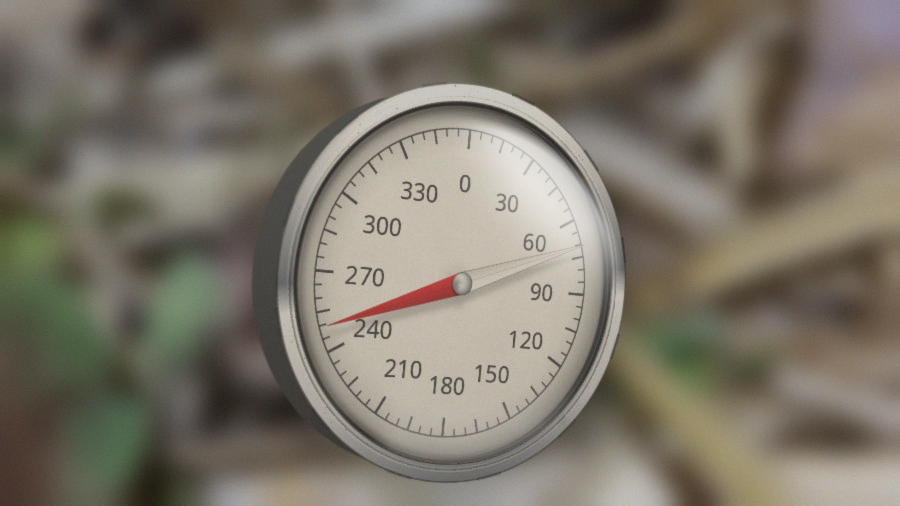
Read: 250°
